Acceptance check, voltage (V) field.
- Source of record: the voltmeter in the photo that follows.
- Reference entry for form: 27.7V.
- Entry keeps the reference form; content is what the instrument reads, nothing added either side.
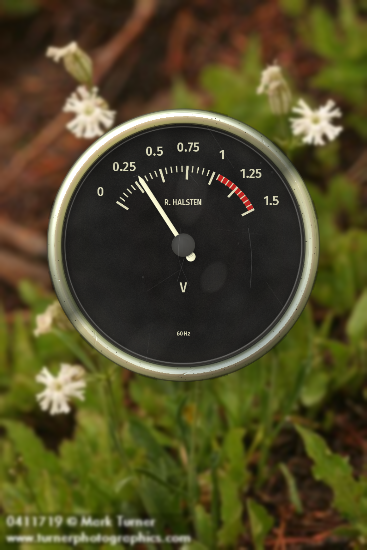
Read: 0.3V
